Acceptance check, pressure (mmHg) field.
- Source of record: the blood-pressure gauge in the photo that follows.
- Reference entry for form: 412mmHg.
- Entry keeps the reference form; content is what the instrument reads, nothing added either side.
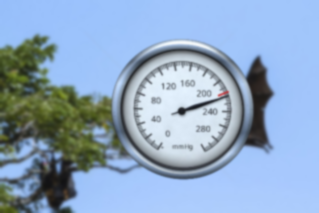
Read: 220mmHg
